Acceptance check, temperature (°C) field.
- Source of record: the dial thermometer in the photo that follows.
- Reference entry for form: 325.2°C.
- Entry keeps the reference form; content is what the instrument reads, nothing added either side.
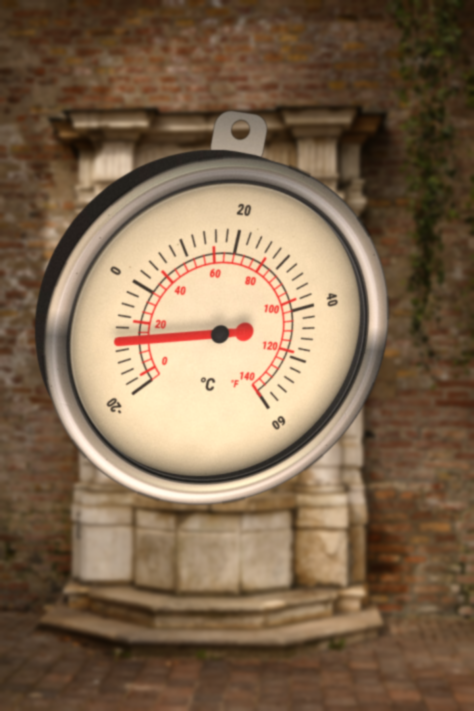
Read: -10°C
